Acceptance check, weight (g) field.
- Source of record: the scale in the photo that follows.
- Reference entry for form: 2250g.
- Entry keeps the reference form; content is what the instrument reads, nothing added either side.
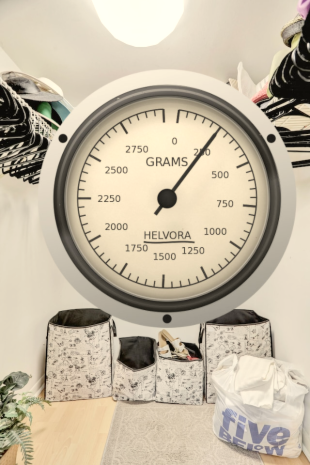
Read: 250g
